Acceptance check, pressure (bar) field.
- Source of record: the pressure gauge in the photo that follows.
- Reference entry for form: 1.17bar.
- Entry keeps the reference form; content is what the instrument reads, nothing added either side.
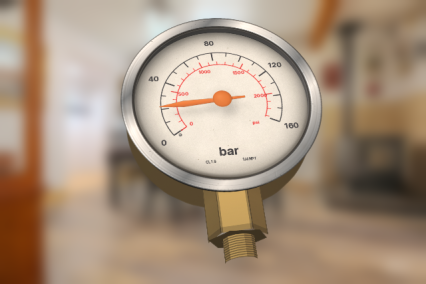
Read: 20bar
